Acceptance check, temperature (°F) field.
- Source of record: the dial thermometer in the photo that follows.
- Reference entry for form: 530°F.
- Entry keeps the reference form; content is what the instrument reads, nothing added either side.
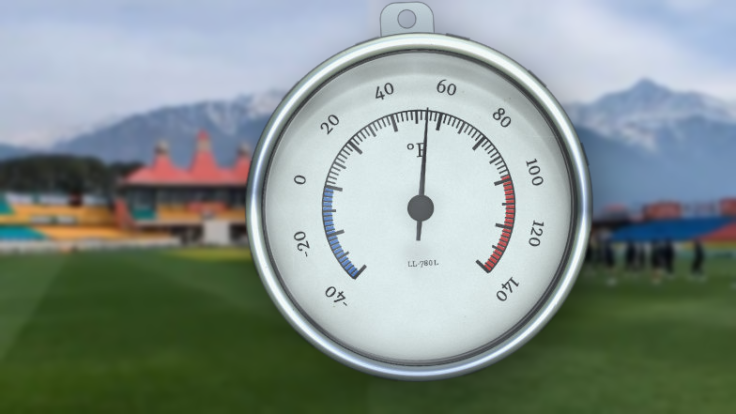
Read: 54°F
